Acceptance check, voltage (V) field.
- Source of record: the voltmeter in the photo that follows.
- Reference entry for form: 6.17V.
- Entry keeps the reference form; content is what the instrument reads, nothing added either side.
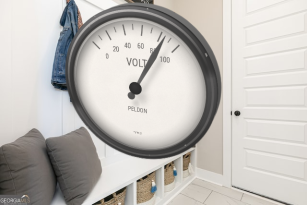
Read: 85V
